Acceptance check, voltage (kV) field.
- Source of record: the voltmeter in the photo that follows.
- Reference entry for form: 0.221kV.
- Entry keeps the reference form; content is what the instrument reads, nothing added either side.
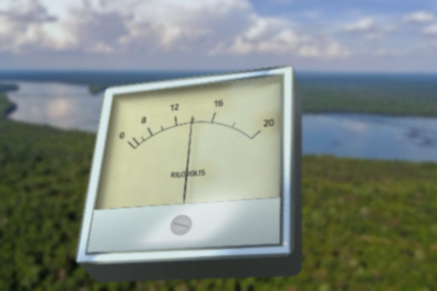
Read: 14kV
